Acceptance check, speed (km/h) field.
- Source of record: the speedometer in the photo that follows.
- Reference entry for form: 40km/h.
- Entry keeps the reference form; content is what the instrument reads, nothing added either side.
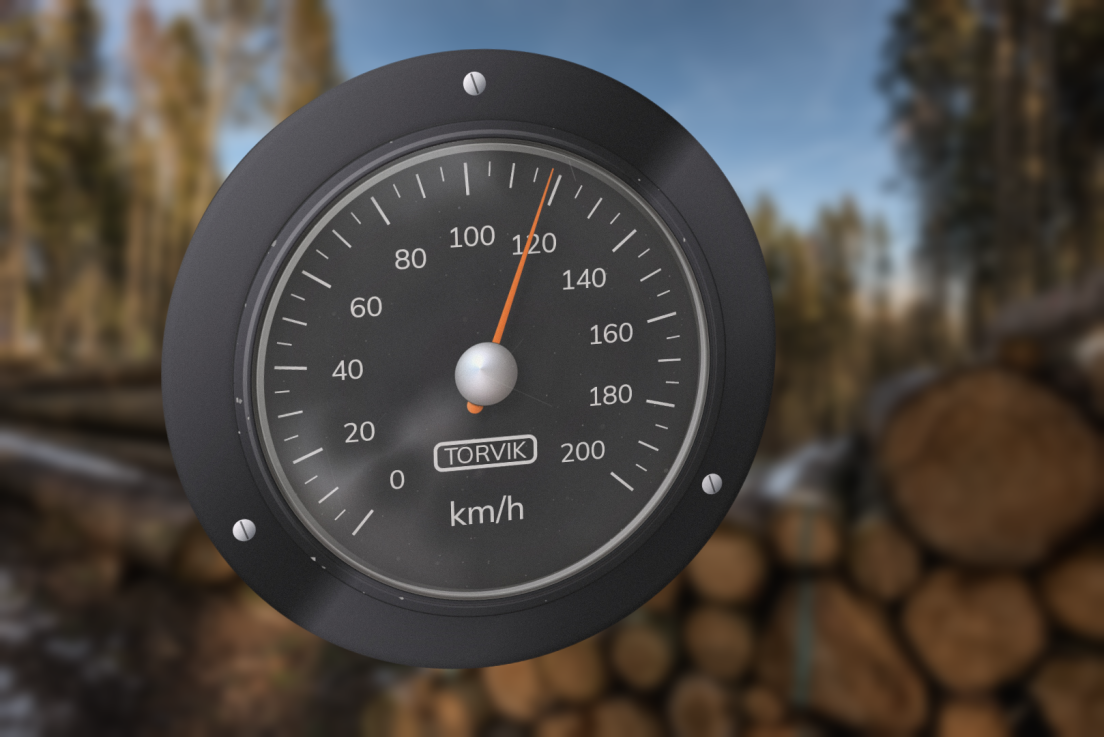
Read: 117.5km/h
